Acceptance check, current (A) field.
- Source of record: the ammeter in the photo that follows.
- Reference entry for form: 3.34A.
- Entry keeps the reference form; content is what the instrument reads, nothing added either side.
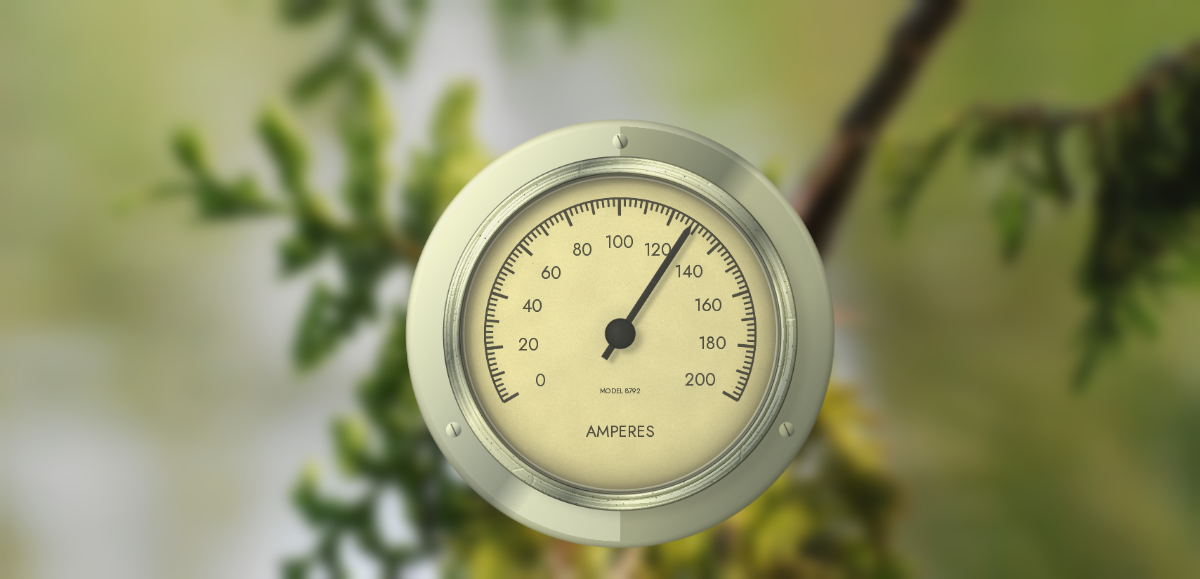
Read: 128A
